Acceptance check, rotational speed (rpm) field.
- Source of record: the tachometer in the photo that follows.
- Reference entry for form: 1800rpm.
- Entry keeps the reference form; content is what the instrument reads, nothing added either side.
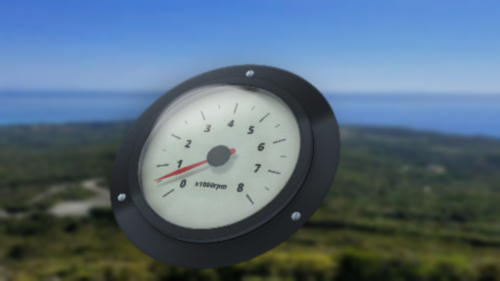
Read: 500rpm
